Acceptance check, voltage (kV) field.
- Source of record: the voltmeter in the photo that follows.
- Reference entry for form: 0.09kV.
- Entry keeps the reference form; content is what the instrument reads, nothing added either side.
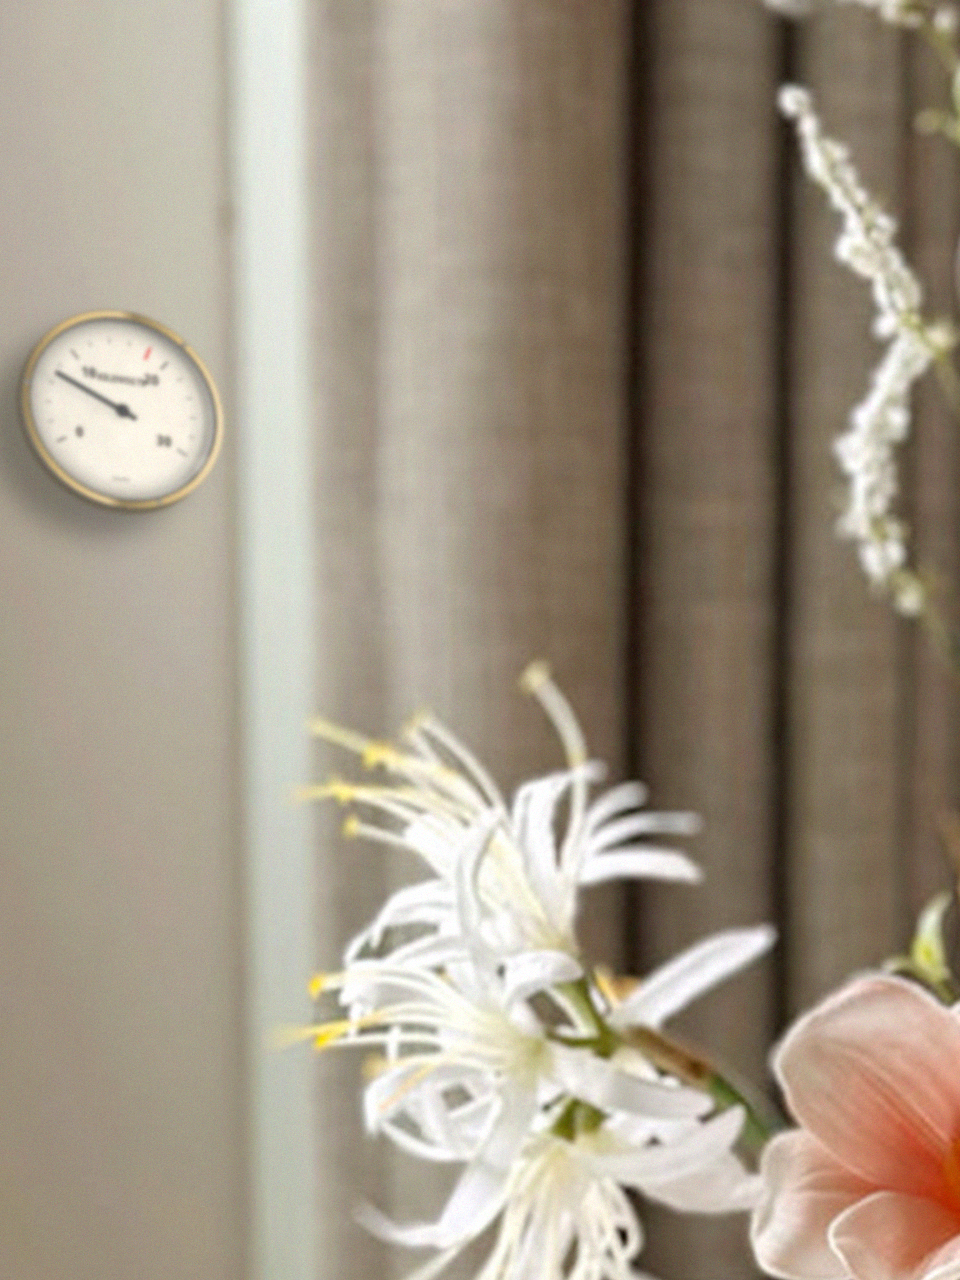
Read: 7kV
